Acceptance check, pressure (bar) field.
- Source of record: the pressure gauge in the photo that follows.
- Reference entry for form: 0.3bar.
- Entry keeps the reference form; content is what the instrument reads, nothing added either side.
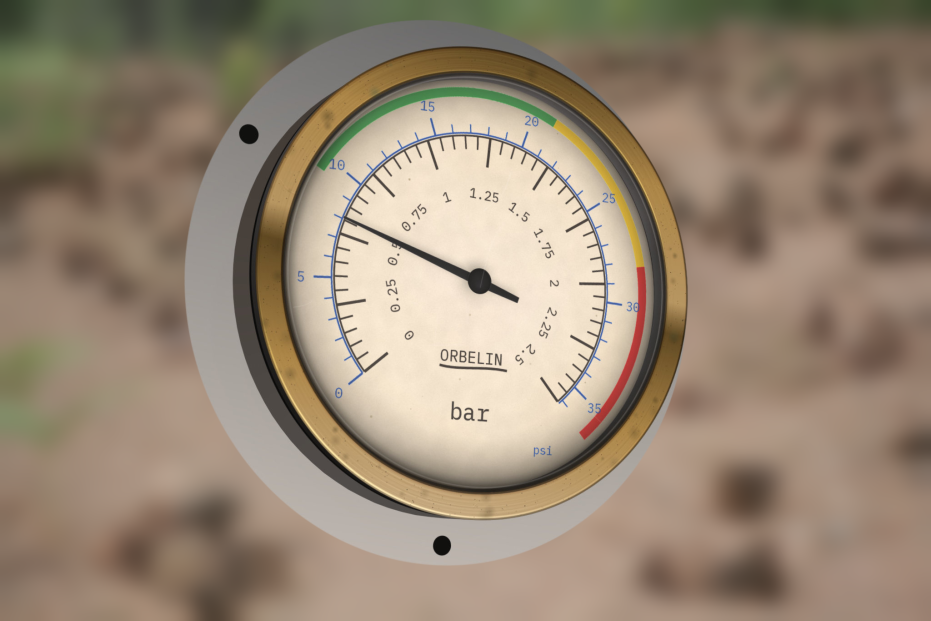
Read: 0.55bar
